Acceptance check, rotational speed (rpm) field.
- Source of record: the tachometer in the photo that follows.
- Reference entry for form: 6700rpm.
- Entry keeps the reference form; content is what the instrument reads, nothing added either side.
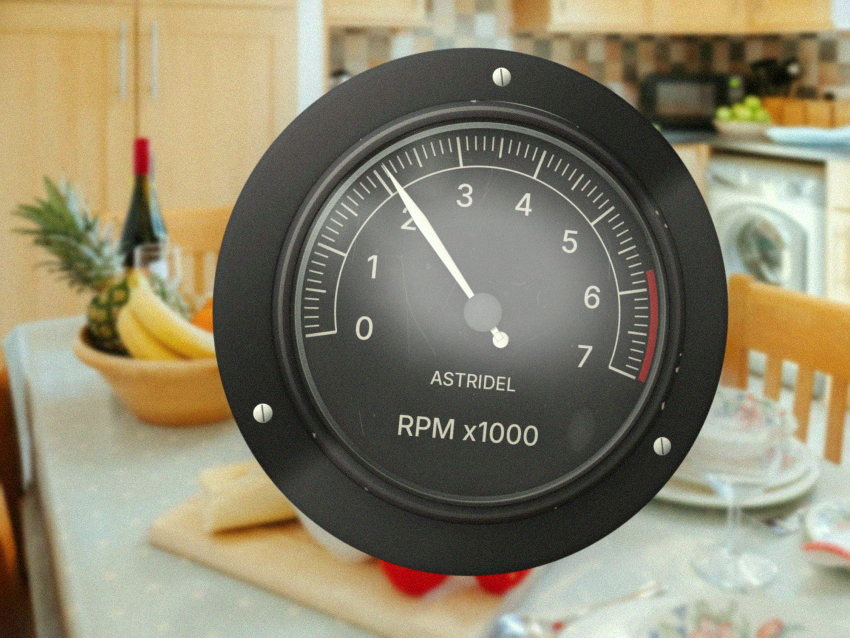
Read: 2100rpm
